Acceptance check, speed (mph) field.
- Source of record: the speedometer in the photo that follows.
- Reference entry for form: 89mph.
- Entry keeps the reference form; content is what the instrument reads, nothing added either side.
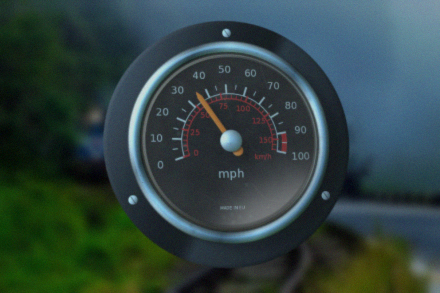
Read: 35mph
